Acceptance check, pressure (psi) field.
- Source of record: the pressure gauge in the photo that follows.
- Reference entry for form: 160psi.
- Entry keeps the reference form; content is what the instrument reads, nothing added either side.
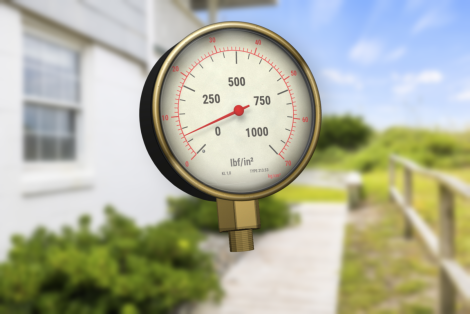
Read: 75psi
